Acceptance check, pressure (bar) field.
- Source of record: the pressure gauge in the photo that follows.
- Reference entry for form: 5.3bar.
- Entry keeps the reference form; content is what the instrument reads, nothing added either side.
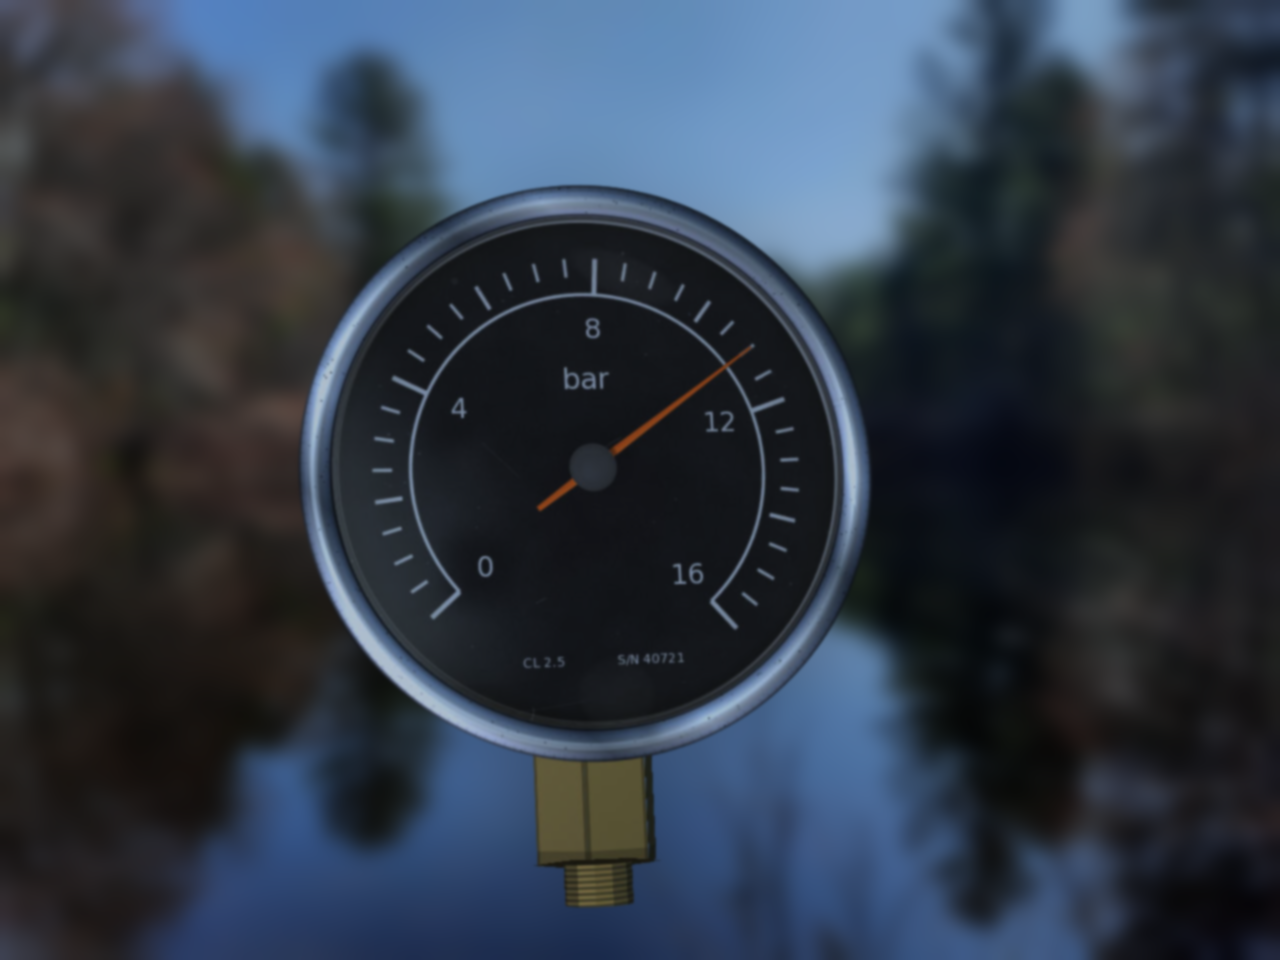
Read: 11bar
